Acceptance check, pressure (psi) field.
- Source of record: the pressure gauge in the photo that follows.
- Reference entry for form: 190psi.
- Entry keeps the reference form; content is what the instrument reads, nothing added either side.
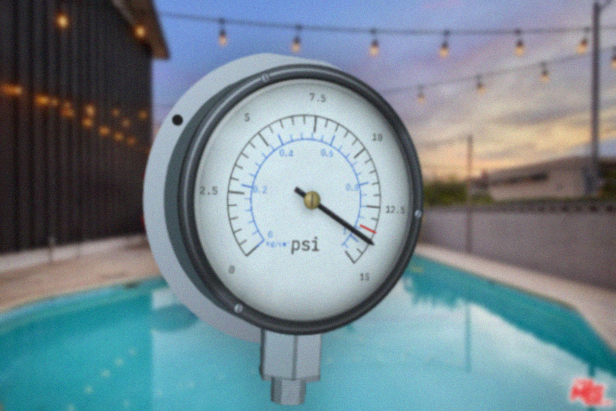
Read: 14psi
